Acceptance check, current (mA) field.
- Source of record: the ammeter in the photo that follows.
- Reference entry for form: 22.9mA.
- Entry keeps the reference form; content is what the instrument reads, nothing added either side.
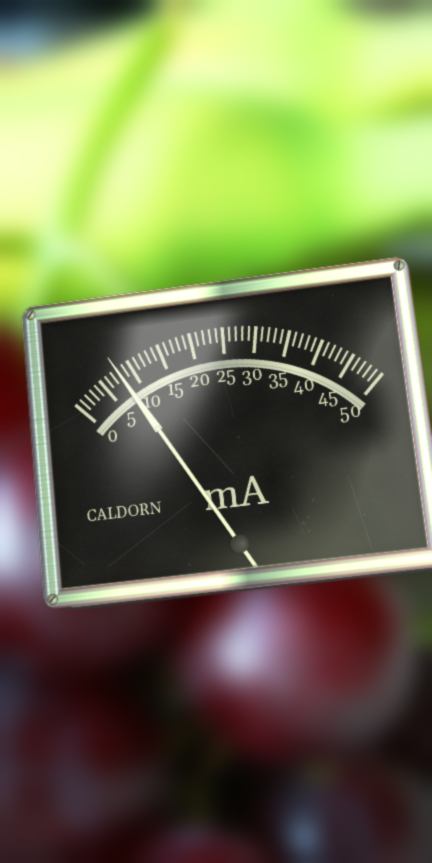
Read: 8mA
